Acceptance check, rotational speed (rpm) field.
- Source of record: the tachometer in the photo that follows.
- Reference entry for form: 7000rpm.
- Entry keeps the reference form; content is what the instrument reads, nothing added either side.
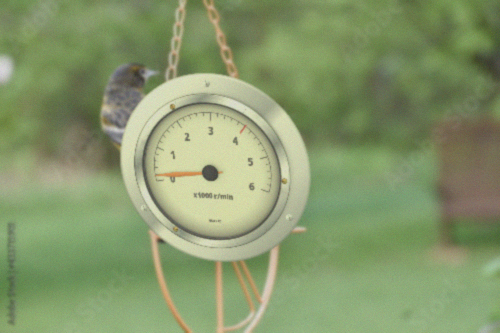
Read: 200rpm
